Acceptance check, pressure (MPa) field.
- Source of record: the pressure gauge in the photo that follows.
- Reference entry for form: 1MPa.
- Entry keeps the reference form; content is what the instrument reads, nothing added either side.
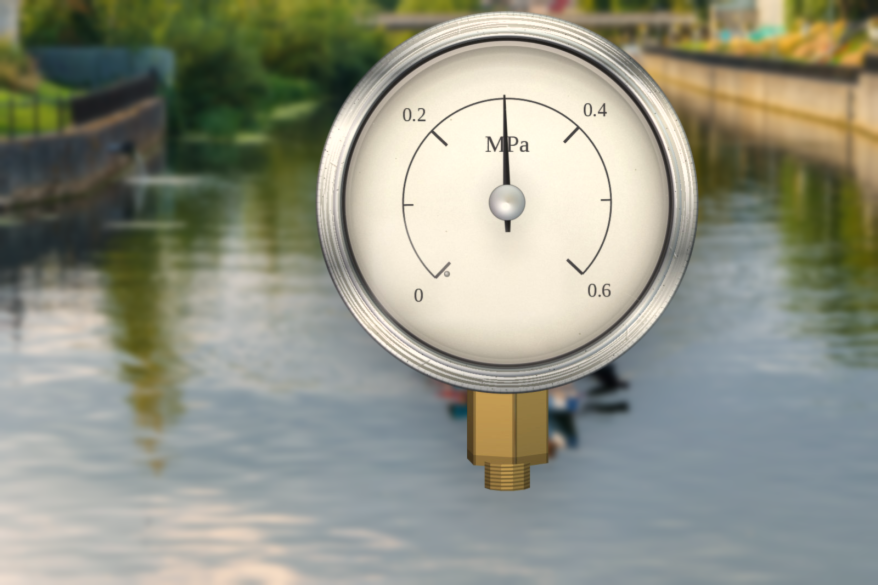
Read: 0.3MPa
